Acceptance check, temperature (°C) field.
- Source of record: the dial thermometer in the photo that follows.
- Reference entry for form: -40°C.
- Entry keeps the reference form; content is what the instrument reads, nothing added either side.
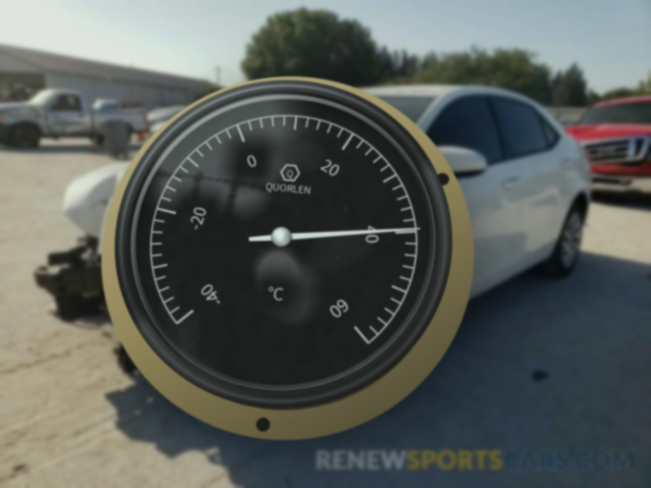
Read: 40°C
